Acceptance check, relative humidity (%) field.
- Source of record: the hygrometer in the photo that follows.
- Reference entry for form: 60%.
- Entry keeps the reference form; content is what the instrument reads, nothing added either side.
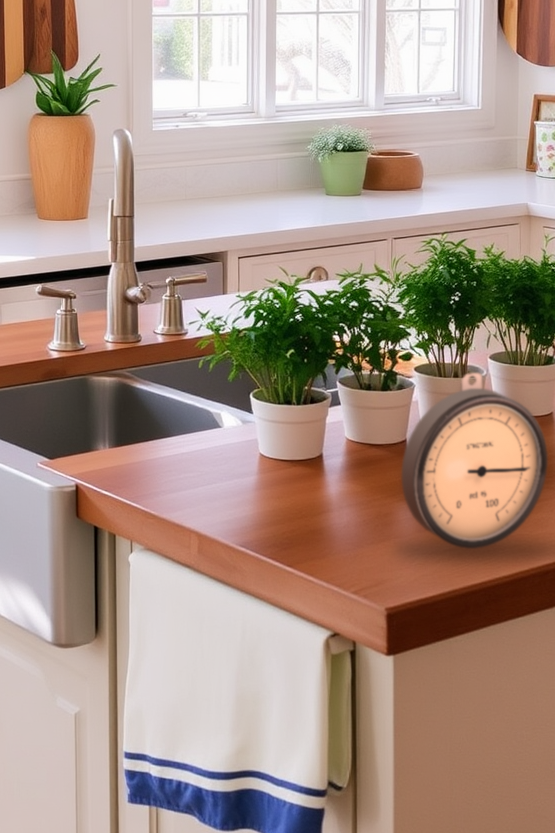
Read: 80%
